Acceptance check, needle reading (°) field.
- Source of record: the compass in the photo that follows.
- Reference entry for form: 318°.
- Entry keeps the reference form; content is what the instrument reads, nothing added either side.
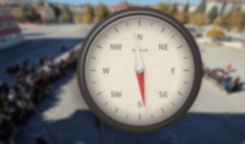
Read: 172.5°
